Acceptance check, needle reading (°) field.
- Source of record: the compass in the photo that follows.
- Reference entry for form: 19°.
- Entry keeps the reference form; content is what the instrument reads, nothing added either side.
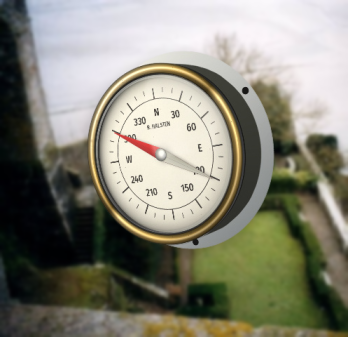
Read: 300°
